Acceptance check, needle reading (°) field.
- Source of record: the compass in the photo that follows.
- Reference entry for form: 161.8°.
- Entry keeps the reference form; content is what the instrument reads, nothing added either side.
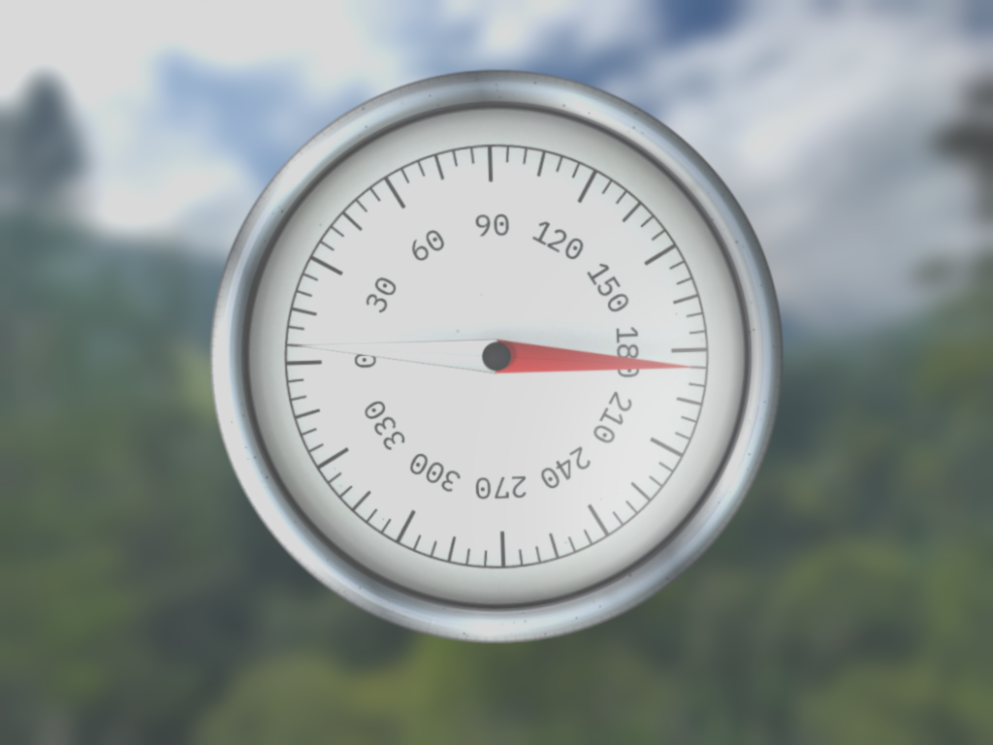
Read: 185°
